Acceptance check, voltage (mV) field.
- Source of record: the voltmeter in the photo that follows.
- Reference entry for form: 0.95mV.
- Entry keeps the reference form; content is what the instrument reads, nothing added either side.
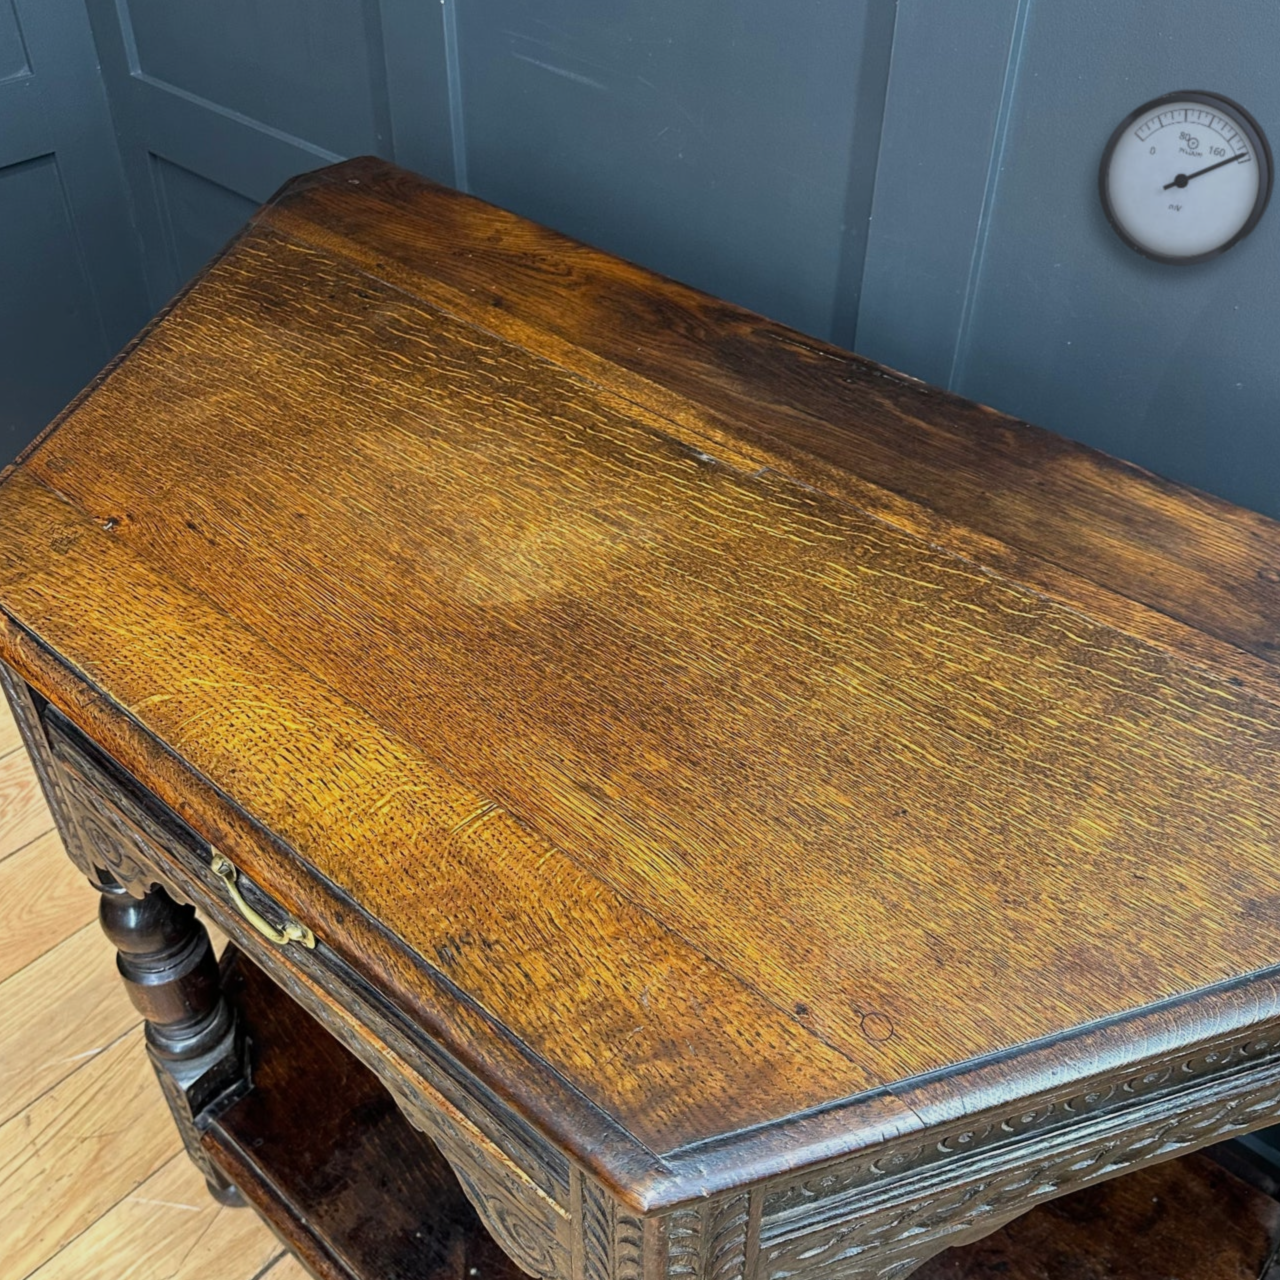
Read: 190mV
